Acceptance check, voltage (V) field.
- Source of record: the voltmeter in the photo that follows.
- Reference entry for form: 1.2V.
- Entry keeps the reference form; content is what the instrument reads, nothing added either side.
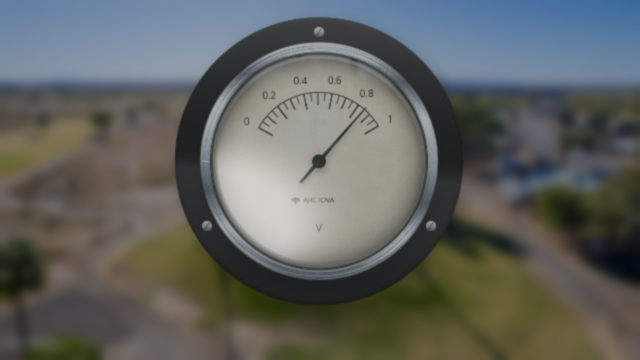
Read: 0.85V
